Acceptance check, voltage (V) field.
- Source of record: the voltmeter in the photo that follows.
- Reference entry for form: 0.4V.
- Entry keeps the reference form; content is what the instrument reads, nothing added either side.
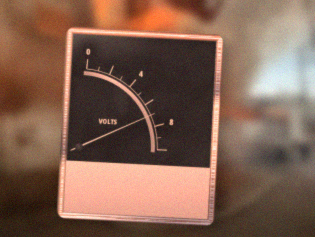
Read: 7V
